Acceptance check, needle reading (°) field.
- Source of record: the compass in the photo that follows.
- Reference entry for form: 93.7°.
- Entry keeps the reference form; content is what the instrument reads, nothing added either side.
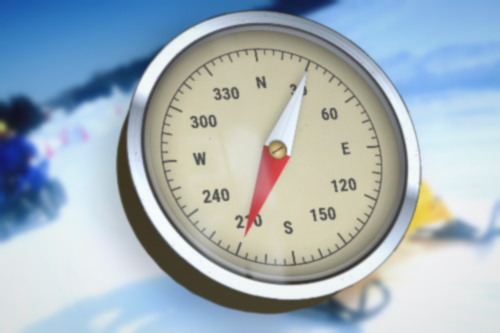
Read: 210°
